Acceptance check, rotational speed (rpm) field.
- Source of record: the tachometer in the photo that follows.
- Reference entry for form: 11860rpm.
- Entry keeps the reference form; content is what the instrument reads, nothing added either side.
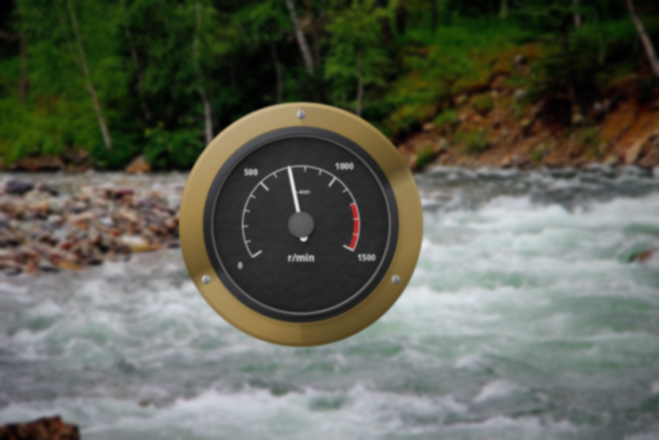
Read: 700rpm
